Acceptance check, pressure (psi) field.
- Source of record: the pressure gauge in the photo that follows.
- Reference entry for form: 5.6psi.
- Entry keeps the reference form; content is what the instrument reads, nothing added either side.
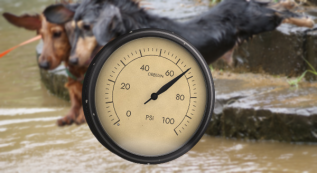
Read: 66psi
